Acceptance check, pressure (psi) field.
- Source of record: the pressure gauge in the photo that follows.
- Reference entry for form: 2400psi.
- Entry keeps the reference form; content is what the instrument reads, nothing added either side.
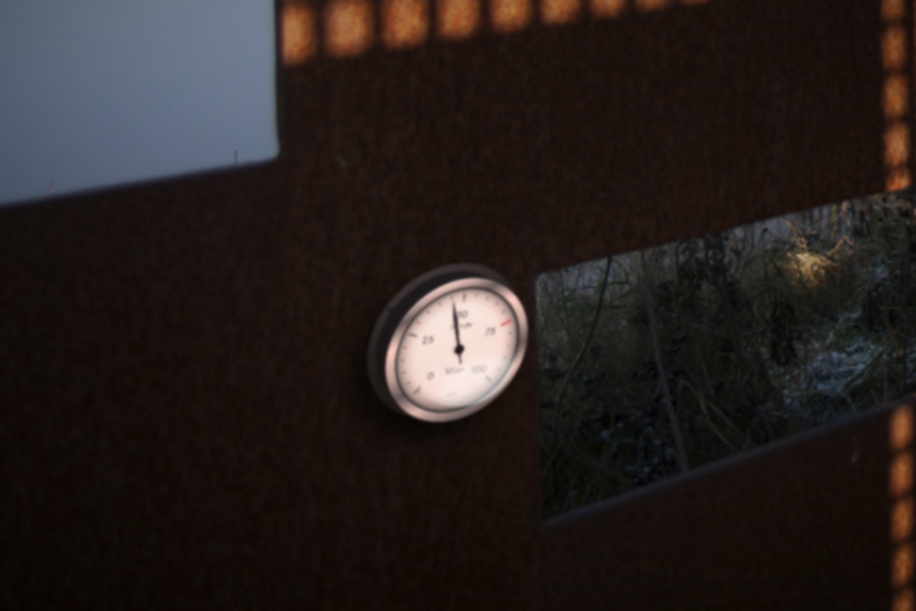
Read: 45psi
